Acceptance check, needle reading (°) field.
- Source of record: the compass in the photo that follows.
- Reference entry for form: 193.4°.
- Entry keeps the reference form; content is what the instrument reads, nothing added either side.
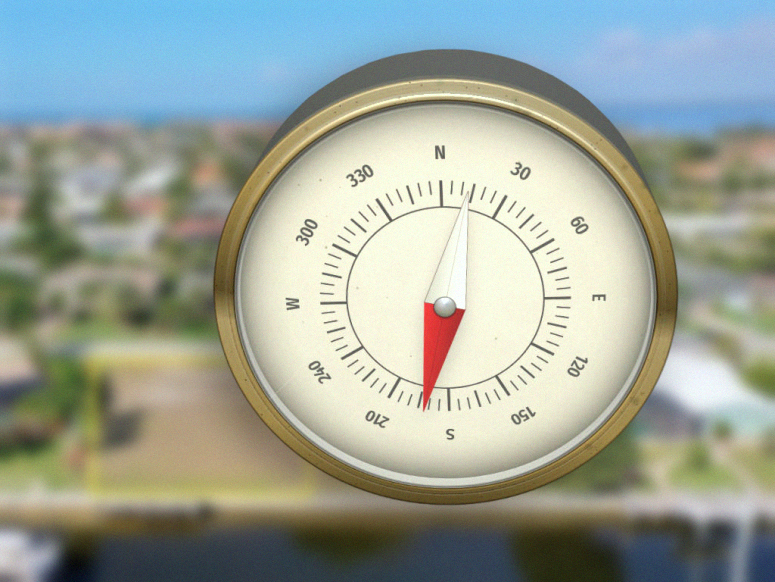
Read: 192.5°
